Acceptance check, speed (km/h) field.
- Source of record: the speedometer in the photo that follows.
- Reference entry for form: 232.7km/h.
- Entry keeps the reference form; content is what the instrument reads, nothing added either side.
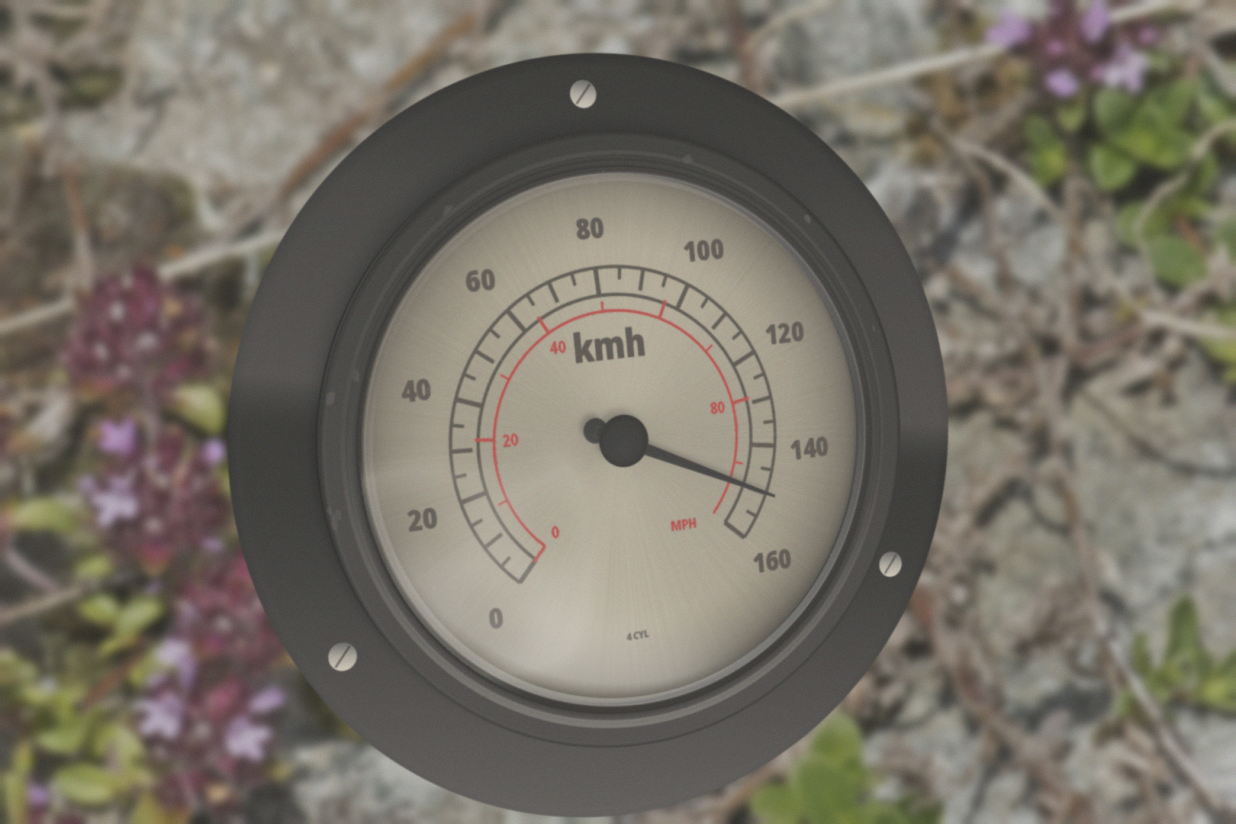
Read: 150km/h
